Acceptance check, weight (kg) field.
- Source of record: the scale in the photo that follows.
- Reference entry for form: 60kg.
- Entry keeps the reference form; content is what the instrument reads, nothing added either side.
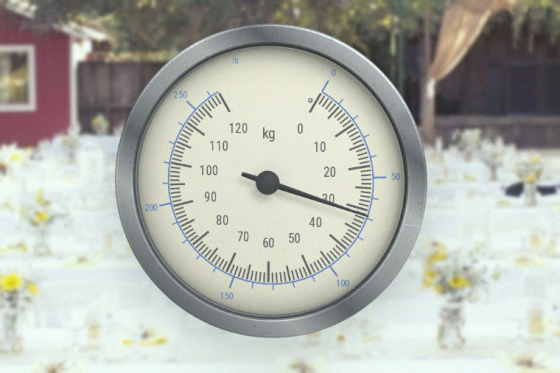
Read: 31kg
